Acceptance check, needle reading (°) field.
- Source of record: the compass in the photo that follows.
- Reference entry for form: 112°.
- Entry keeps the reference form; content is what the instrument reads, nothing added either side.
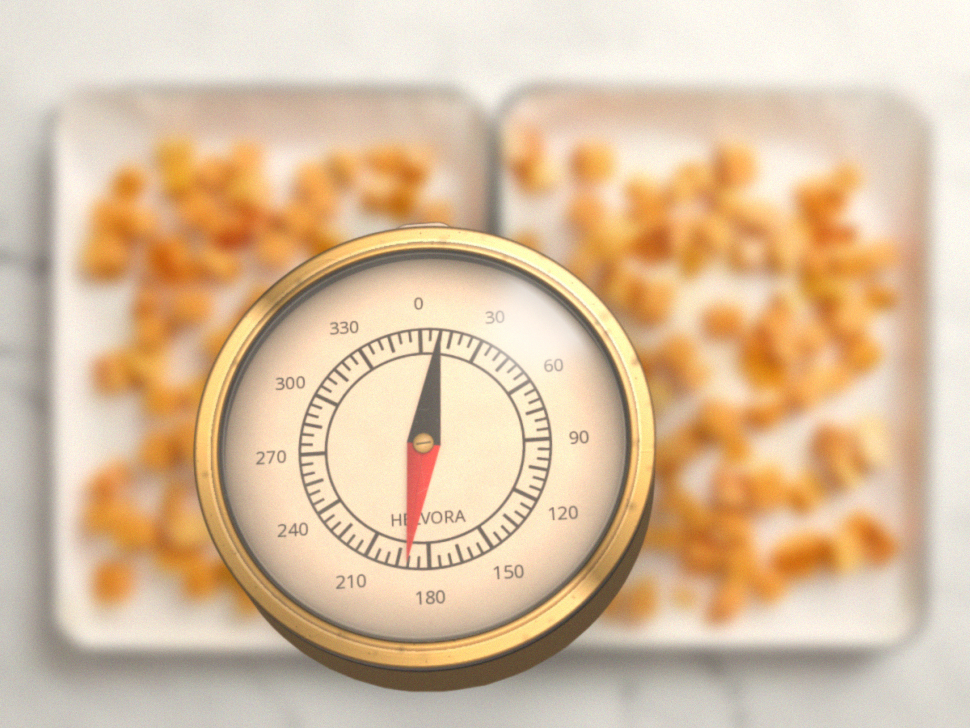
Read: 190°
